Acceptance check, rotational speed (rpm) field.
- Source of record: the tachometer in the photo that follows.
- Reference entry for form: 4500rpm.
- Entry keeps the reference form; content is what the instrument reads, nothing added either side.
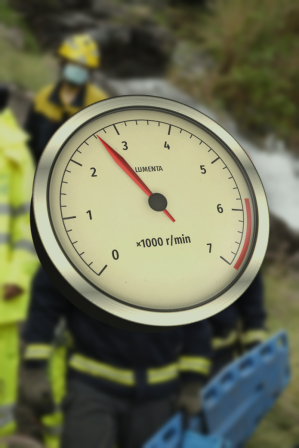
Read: 2600rpm
